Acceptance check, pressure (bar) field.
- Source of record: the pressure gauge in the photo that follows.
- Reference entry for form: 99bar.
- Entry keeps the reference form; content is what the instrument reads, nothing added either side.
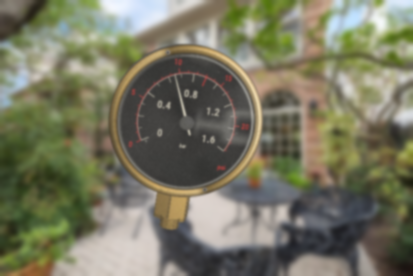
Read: 0.65bar
